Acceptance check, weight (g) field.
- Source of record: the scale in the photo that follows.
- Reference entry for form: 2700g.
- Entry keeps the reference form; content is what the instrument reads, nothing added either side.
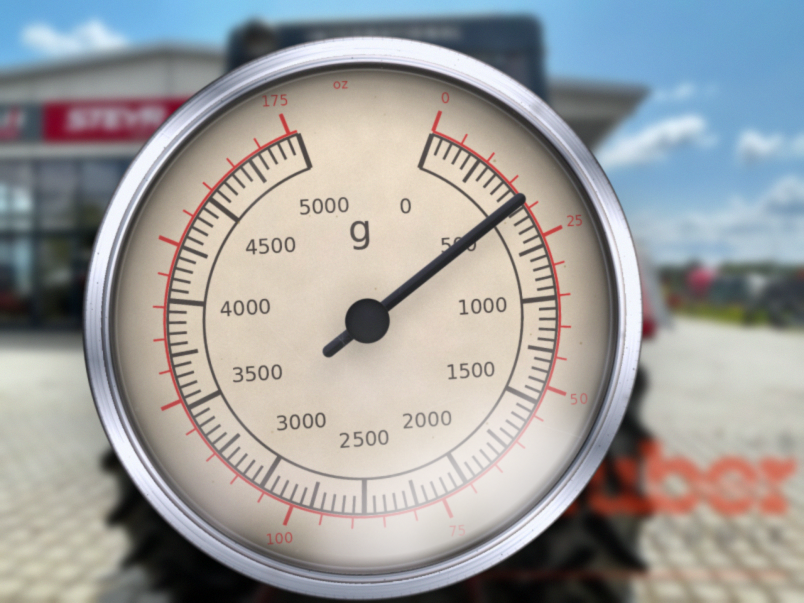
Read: 500g
